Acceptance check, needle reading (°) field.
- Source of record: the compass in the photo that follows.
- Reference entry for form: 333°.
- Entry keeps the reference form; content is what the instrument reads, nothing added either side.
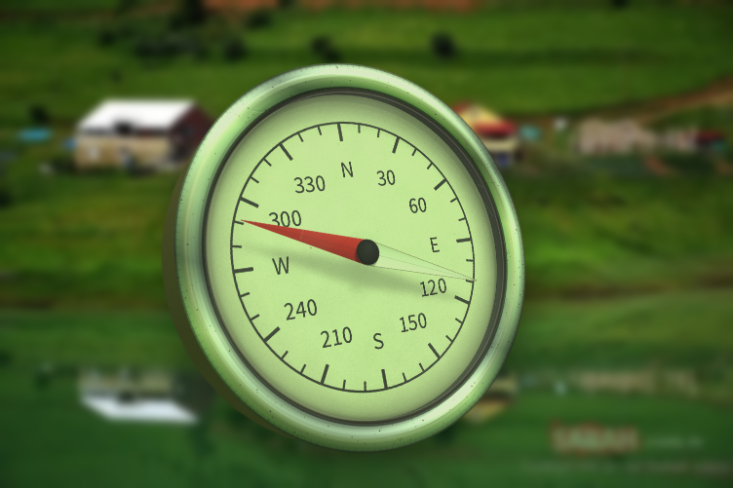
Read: 290°
